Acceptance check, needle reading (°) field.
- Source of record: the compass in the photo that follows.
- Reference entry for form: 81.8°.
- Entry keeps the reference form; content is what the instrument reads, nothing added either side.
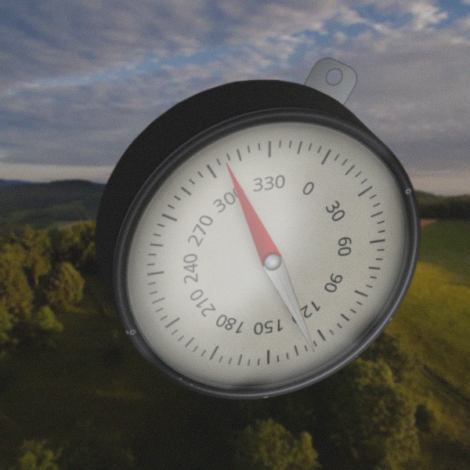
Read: 307.5°
